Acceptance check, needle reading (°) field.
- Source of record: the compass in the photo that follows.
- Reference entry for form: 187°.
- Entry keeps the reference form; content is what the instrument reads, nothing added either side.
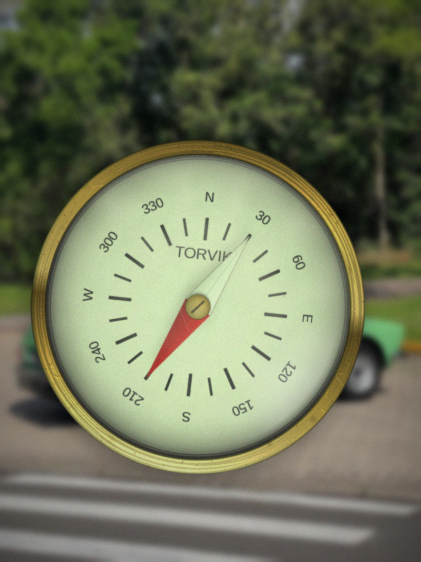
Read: 210°
